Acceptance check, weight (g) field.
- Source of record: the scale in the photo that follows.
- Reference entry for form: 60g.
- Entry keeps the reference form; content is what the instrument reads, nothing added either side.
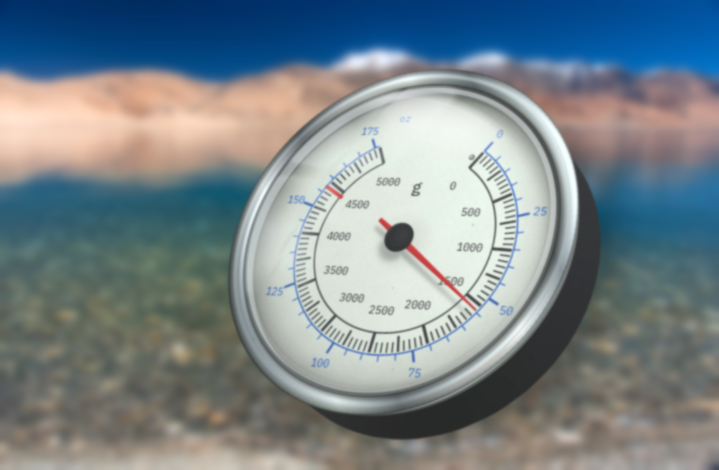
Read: 1550g
